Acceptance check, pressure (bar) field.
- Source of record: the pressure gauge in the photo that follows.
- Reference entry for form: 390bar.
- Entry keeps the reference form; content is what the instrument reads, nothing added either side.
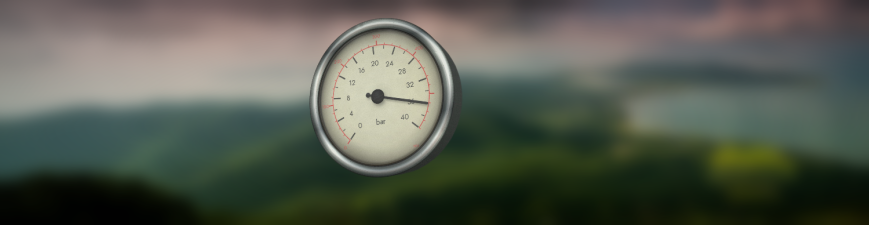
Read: 36bar
